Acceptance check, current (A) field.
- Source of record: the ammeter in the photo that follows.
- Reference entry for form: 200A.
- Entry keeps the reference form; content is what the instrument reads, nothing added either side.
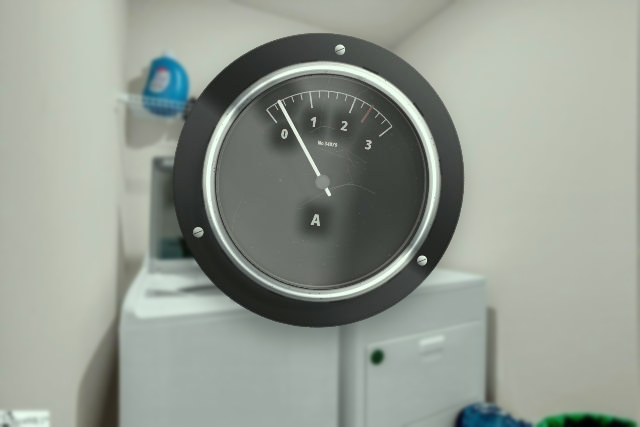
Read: 0.3A
